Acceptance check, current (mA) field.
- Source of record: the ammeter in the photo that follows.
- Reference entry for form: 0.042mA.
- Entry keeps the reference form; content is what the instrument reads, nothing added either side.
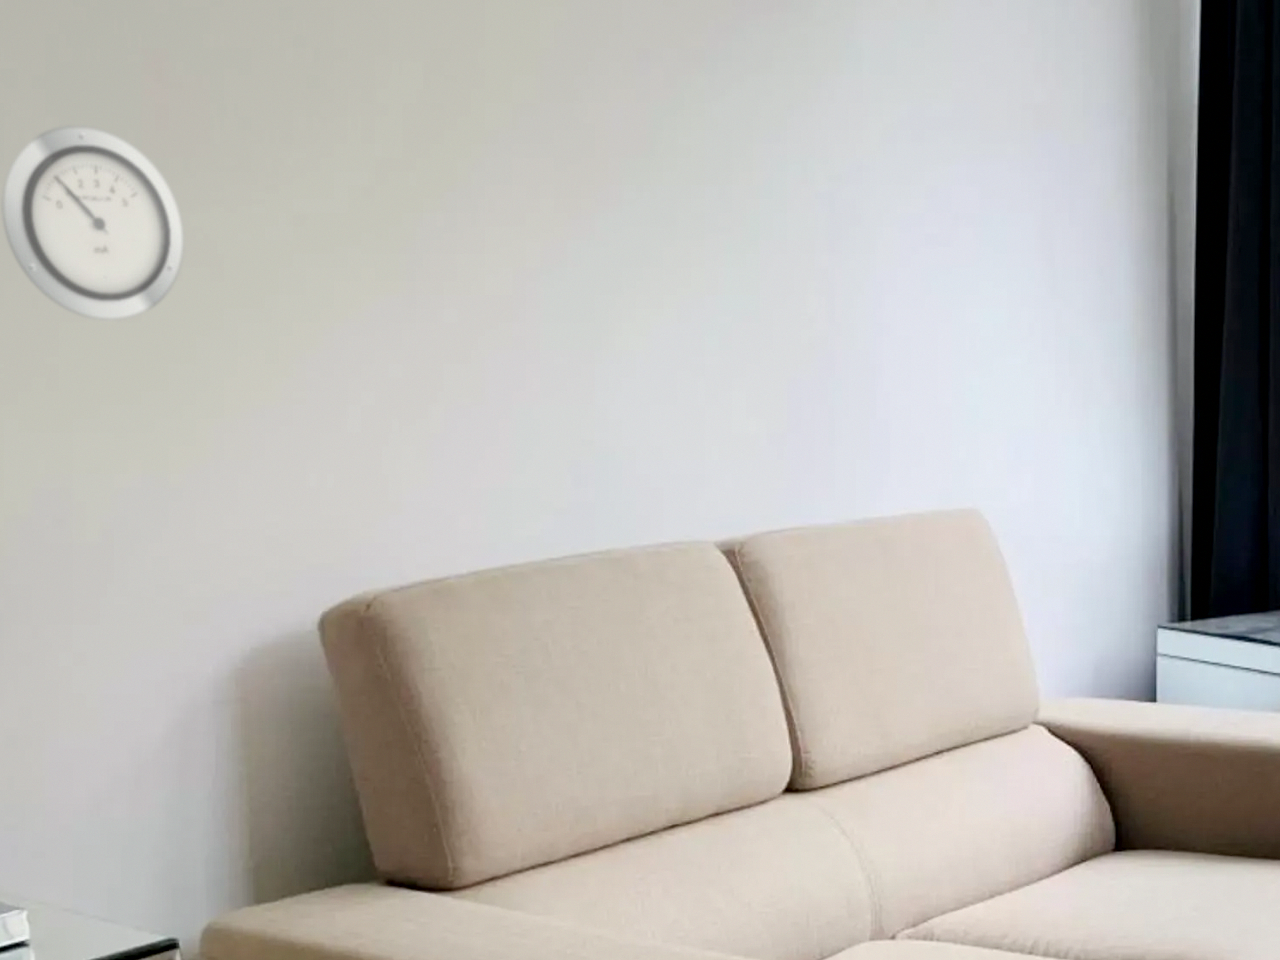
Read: 1mA
